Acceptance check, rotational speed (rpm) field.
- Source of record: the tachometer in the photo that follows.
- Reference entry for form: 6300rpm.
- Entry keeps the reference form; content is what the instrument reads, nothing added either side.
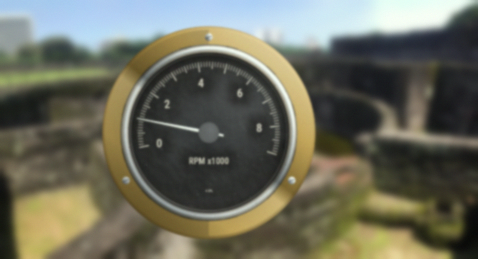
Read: 1000rpm
